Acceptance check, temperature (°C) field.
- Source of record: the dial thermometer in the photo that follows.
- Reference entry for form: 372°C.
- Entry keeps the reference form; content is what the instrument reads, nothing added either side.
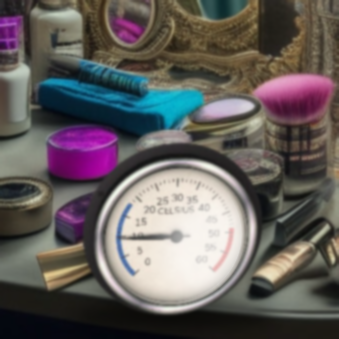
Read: 10°C
